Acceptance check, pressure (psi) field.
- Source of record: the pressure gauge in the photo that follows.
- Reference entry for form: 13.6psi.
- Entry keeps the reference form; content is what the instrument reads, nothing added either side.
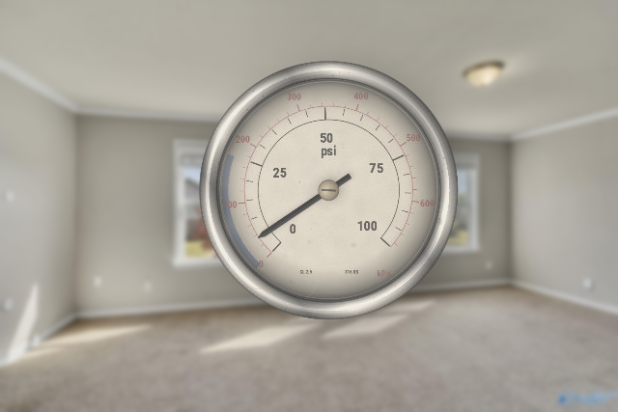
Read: 5psi
